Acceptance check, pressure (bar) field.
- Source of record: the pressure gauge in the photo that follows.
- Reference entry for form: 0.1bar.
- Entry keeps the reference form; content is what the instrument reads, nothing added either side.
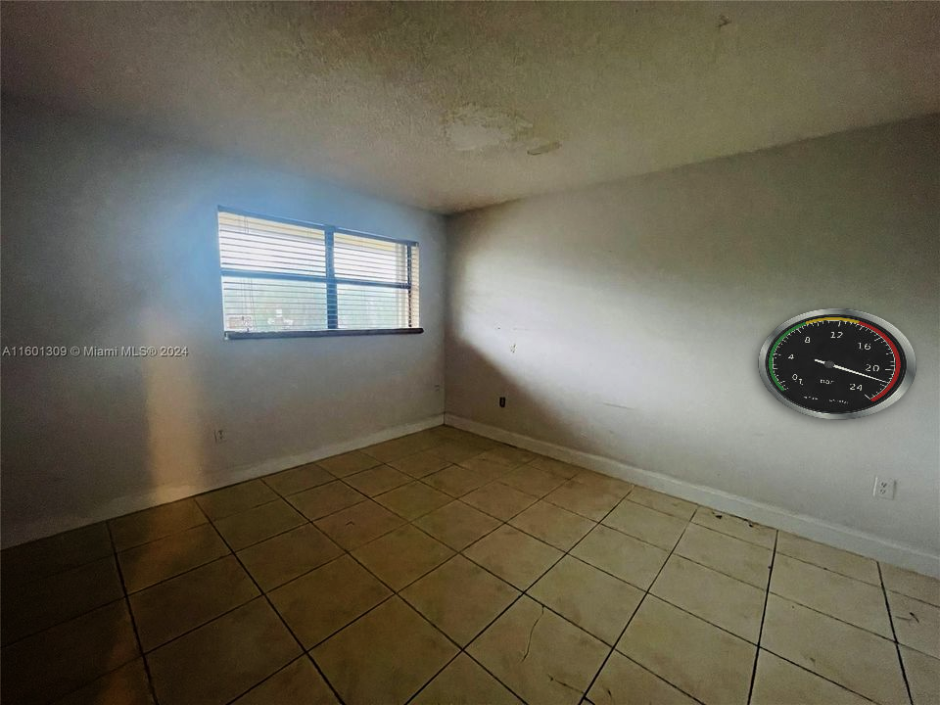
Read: 21.5bar
